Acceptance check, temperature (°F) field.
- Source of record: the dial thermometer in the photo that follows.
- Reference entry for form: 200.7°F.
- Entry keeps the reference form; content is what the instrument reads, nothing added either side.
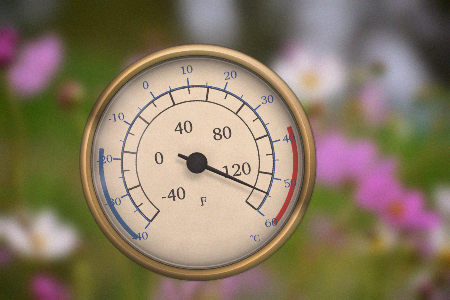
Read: 130°F
